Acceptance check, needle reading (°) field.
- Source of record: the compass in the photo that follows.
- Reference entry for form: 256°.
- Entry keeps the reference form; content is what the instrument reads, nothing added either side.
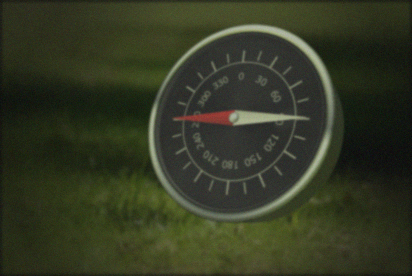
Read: 270°
